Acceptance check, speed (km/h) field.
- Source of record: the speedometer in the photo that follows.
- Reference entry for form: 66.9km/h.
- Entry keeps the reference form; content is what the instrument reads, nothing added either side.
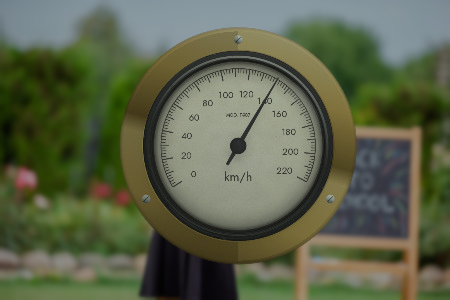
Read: 140km/h
